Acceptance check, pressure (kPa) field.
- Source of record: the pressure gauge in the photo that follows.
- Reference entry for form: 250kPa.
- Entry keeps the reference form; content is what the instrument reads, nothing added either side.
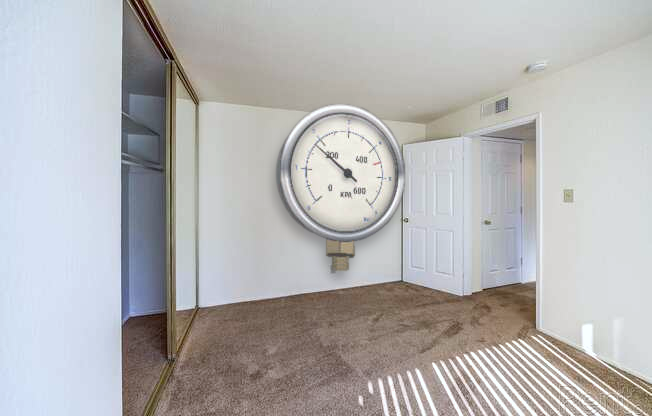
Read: 175kPa
